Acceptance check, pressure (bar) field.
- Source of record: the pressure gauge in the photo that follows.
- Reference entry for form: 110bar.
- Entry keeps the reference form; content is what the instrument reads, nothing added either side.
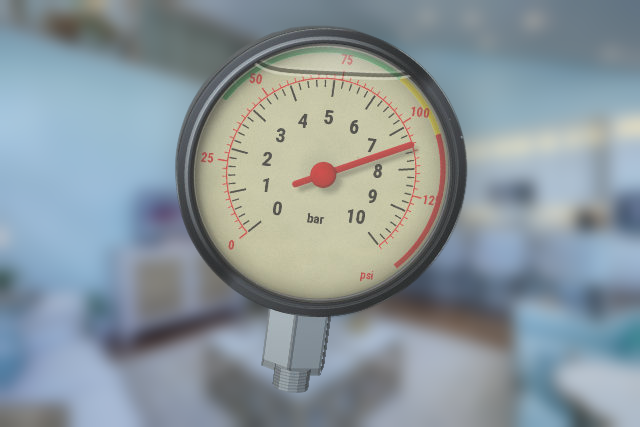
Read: 7.4bar
